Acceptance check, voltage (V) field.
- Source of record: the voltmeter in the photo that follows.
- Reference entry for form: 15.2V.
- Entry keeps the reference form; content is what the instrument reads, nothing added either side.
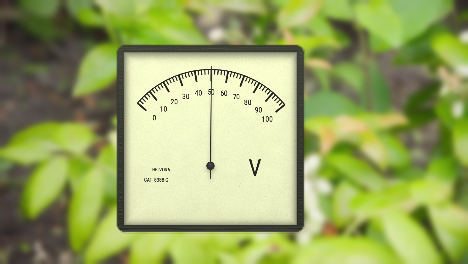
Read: 50V
